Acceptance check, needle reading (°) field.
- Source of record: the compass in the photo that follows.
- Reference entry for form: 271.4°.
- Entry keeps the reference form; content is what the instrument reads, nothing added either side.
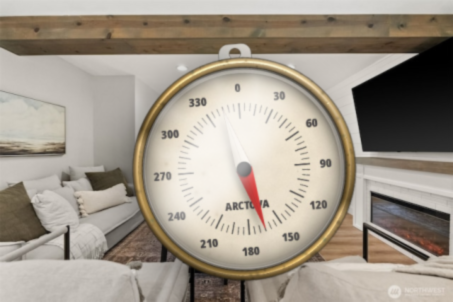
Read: 165°
